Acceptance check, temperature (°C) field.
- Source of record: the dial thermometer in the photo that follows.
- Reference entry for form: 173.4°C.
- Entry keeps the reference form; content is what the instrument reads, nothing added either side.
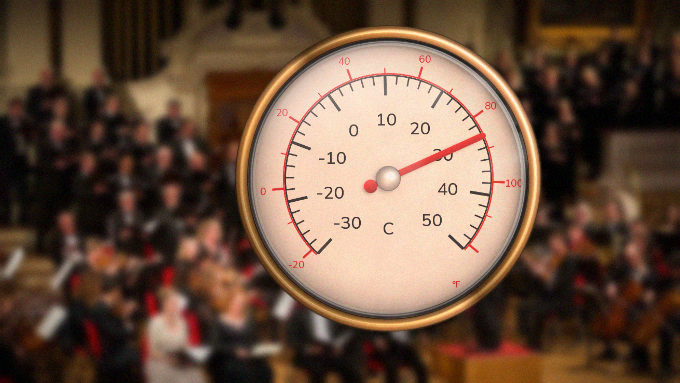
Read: 30°C
